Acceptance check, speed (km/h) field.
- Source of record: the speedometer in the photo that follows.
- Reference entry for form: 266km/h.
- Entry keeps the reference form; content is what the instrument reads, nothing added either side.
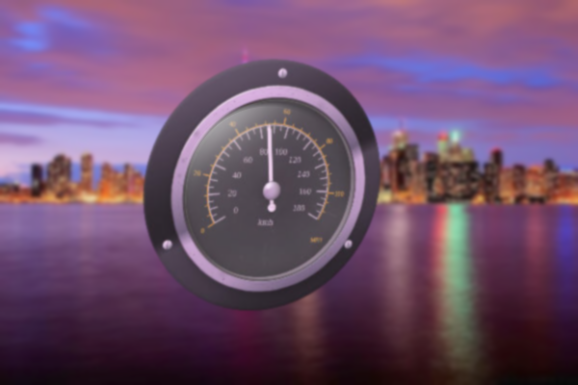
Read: 85km/h
